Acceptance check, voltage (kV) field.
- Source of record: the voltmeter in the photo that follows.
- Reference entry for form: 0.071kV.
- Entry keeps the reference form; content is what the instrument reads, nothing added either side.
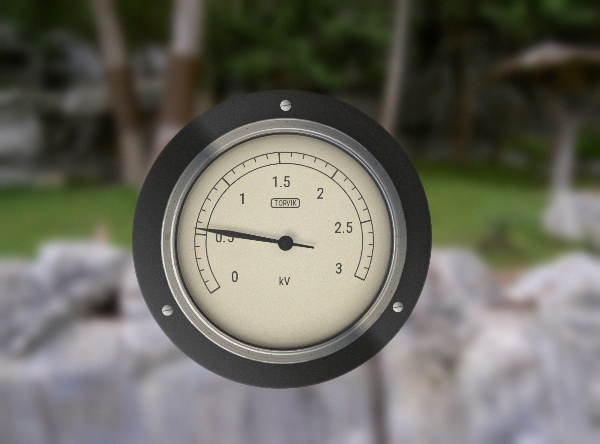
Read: 0.55kV
